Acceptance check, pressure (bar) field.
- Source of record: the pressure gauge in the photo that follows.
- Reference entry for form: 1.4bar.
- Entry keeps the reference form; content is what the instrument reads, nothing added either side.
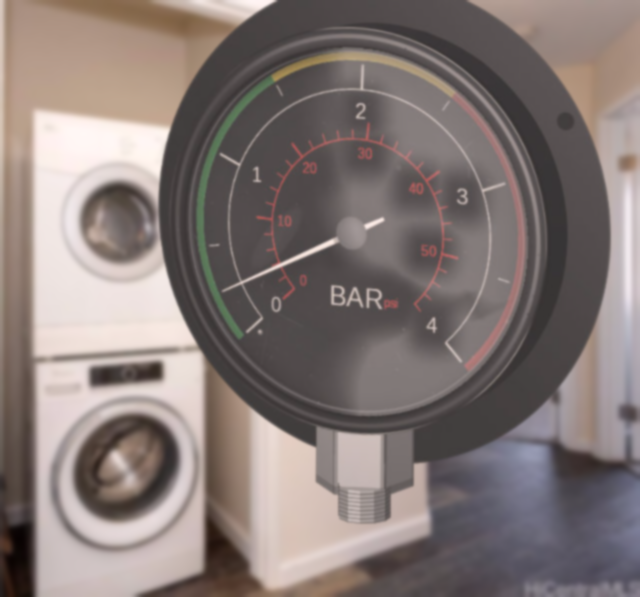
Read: 0.25bar
